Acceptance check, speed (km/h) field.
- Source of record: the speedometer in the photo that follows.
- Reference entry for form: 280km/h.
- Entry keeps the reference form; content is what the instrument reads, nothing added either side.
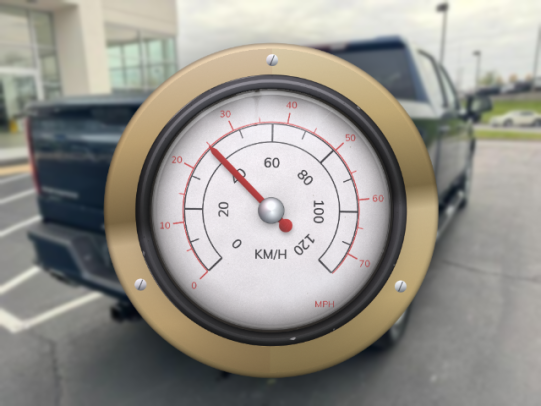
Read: 40km/h
